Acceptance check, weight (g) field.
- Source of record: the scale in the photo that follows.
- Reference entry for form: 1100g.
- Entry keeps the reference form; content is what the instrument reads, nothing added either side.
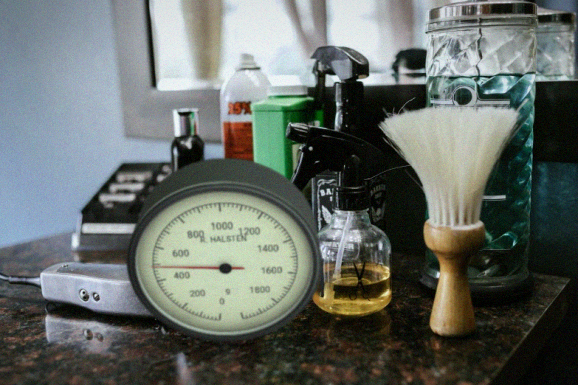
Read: 500g
